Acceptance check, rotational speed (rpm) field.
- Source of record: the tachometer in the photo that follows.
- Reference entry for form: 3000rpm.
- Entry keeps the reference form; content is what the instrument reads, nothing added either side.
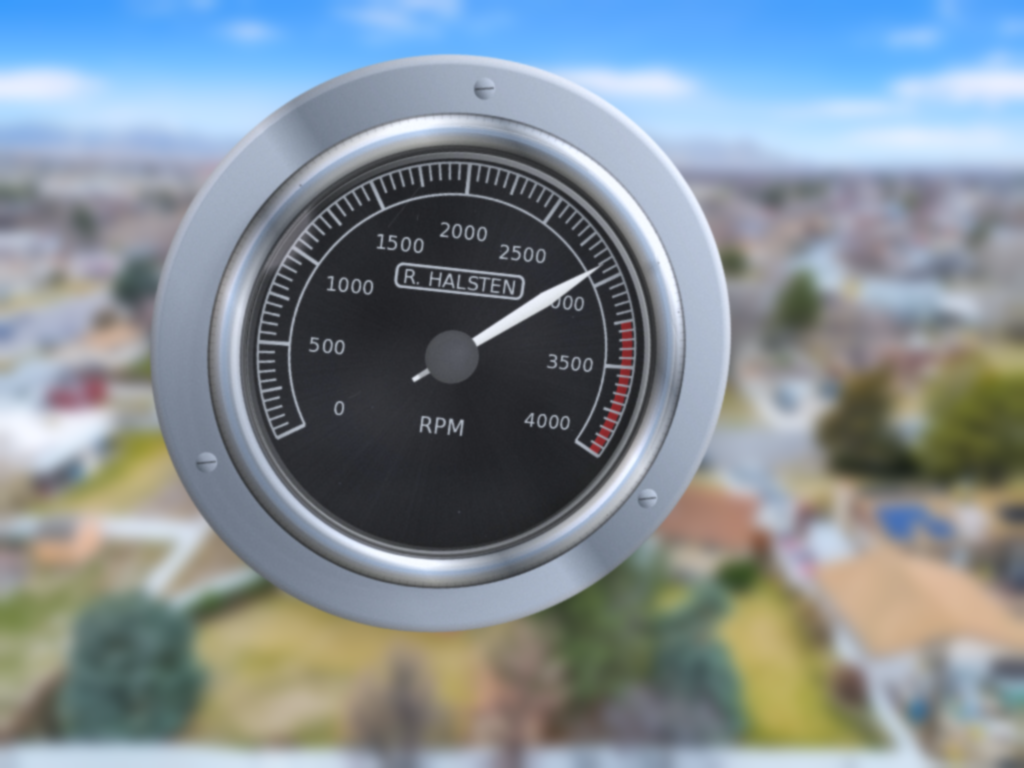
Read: 2900rpm
